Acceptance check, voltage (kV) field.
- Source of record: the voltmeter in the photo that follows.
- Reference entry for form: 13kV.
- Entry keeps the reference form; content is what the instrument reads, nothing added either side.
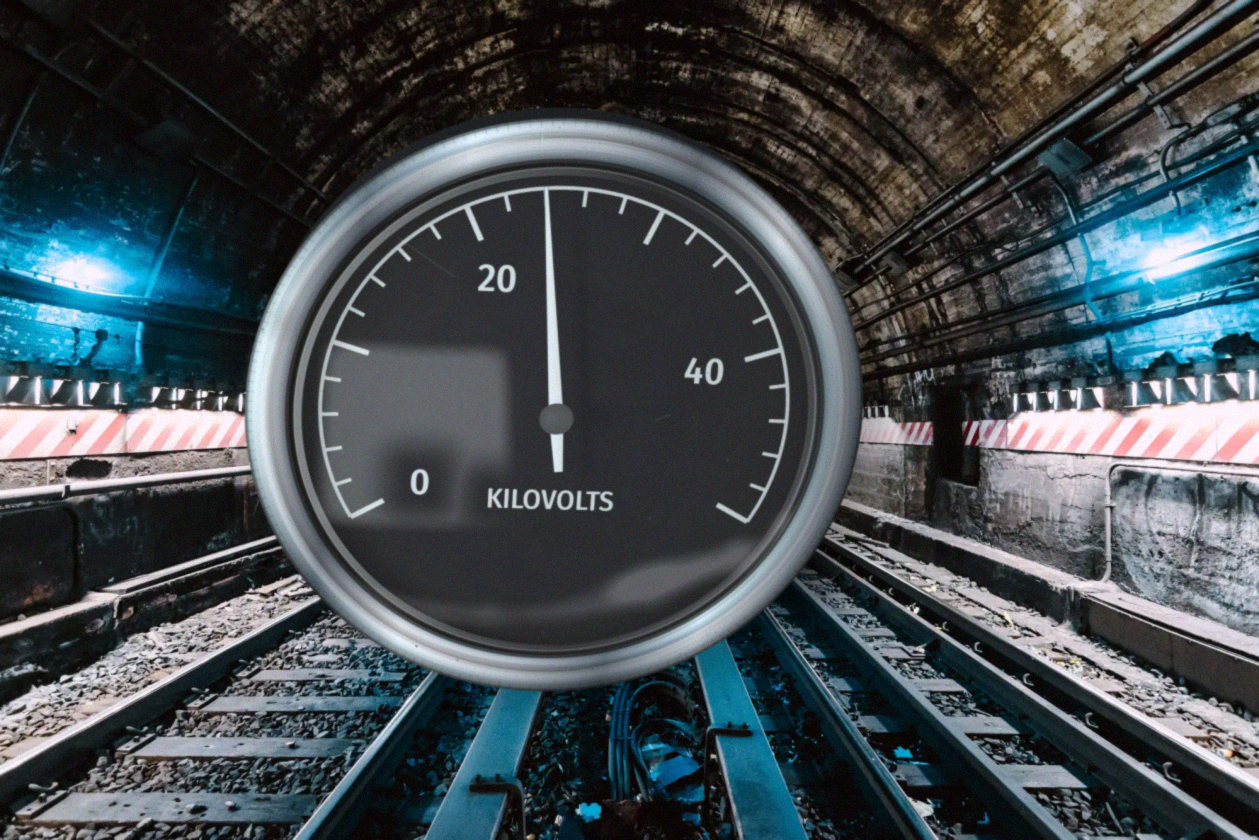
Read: 24kV
